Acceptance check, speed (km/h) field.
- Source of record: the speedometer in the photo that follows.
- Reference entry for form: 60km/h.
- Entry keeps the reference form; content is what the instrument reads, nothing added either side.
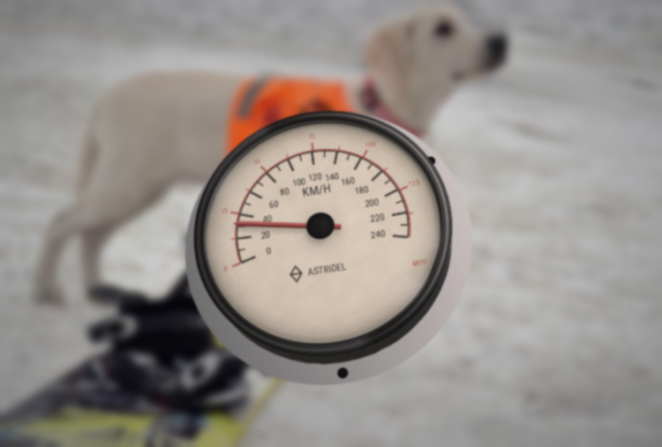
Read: 30km/h
